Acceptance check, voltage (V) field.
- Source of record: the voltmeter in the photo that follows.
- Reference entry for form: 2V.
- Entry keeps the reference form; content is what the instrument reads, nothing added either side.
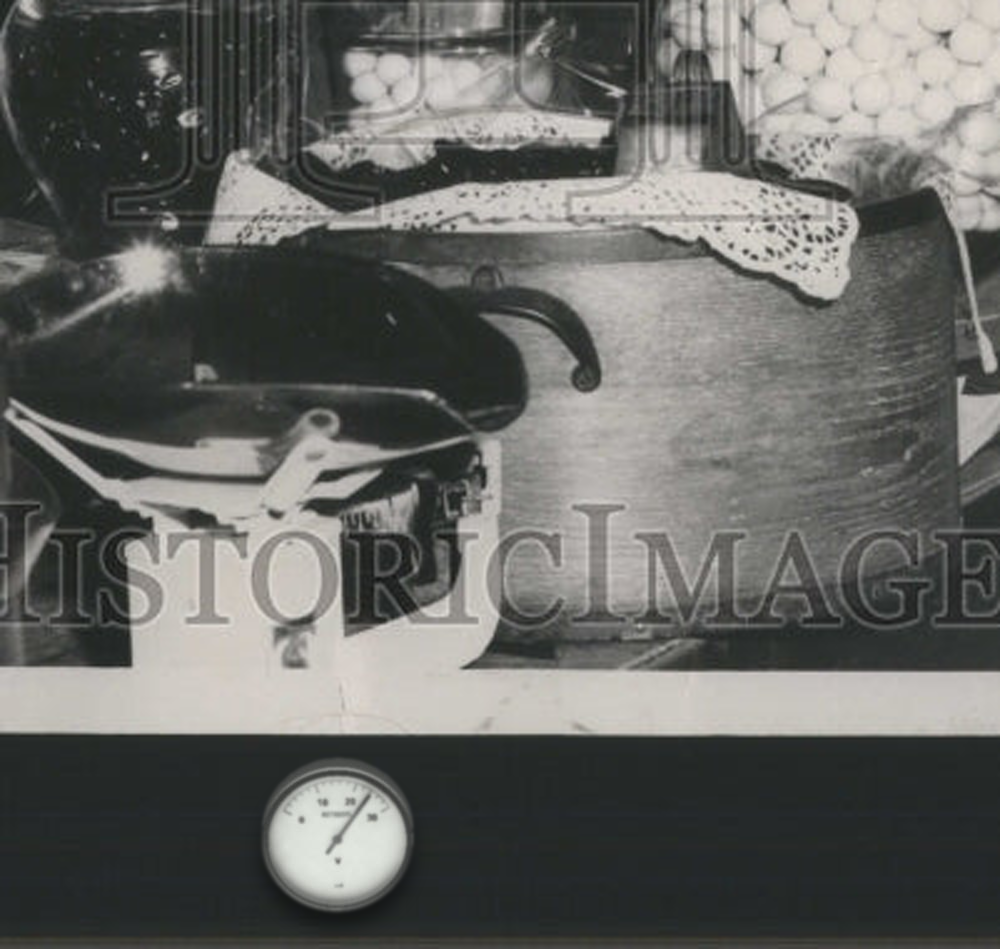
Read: 24V
